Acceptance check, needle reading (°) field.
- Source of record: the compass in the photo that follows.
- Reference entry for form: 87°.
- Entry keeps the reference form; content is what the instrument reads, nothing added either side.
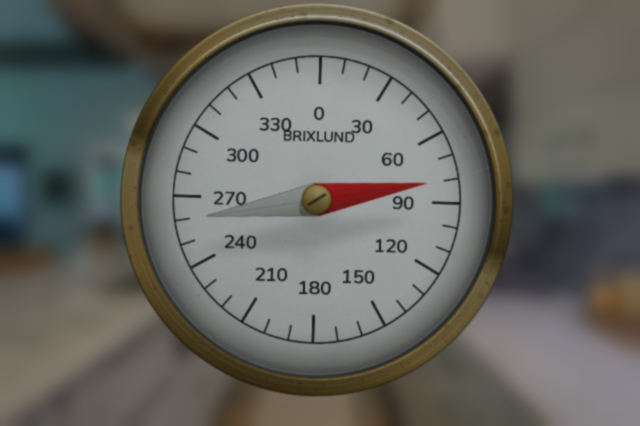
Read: 80°
